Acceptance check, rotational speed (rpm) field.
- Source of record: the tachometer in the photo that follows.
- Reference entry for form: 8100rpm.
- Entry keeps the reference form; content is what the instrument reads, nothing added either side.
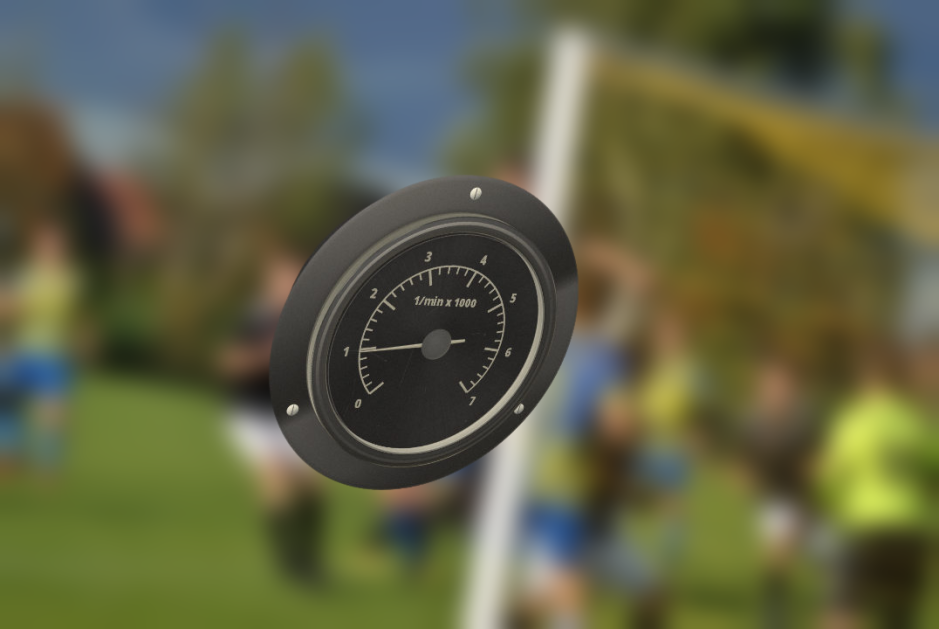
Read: 1000rpm
